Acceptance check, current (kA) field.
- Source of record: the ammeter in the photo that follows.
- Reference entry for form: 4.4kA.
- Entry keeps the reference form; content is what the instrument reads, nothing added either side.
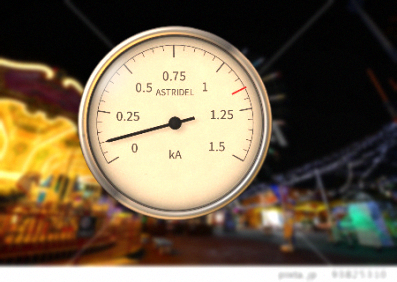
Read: 0.1kA
